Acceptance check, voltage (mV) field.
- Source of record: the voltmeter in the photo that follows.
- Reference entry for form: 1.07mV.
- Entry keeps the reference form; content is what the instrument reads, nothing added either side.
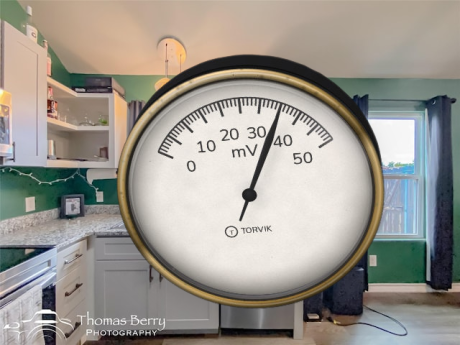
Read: 35mV
